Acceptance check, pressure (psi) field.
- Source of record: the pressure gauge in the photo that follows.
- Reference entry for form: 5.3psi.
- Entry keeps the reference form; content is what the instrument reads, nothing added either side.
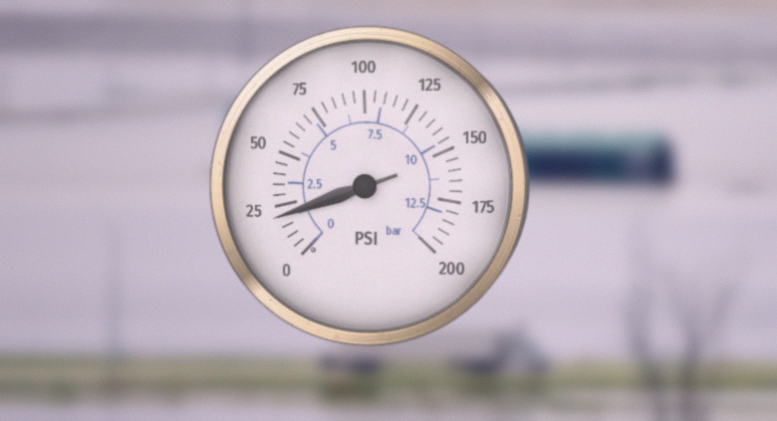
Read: 20psi
